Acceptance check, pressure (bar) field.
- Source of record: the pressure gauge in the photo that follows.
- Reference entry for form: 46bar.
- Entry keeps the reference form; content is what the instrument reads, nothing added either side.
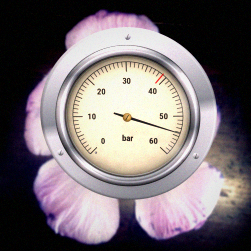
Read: 54bar
